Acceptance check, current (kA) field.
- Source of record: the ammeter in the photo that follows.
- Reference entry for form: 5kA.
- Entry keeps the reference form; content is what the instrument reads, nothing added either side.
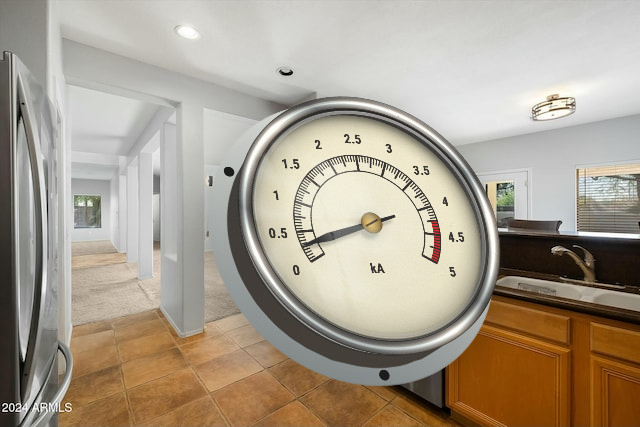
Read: 0.25kA
